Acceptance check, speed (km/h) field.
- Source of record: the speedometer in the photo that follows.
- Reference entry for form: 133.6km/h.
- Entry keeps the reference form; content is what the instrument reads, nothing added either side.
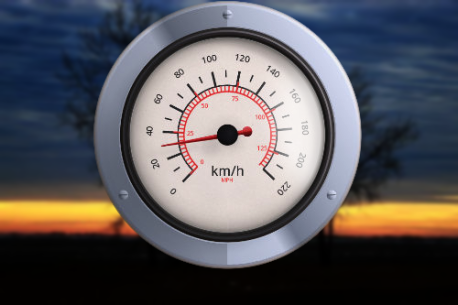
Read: 30km/h
